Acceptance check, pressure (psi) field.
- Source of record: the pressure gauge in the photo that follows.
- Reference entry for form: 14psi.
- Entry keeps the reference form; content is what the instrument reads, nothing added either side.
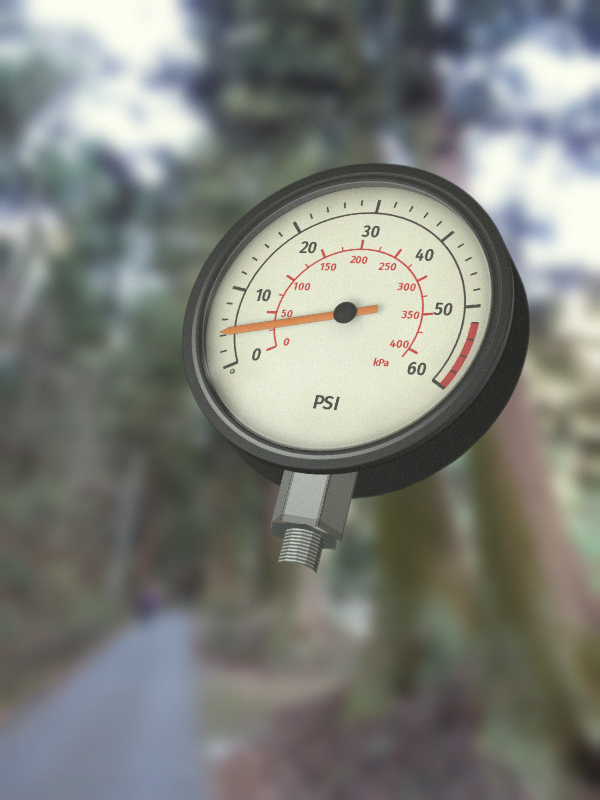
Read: 4psi
